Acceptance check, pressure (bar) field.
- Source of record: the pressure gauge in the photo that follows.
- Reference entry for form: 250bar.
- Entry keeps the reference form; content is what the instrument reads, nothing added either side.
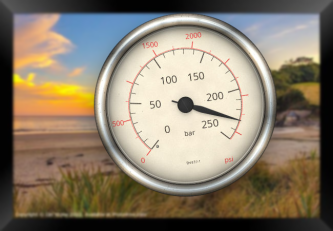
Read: 230bar
